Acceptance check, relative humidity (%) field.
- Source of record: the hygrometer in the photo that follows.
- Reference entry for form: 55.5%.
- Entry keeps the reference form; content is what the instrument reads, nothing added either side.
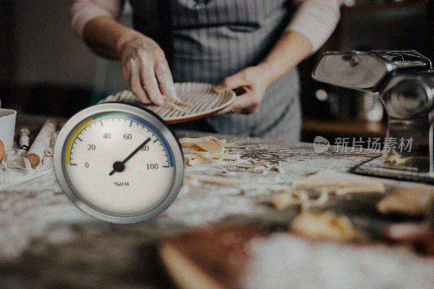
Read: 76%
